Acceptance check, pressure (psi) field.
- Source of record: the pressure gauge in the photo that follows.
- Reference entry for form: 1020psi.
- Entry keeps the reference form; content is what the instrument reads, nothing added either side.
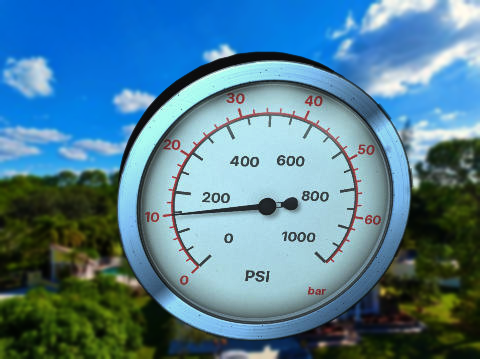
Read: 150psi
